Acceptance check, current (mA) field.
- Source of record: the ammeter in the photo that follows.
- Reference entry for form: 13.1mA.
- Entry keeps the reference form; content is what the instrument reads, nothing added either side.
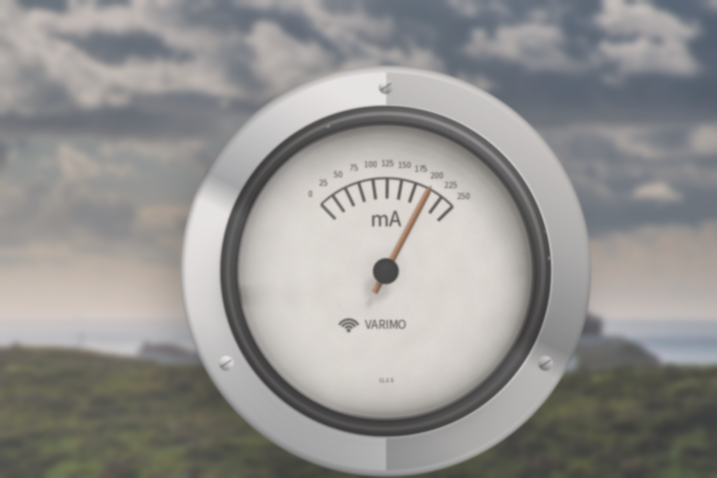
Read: 200mA
